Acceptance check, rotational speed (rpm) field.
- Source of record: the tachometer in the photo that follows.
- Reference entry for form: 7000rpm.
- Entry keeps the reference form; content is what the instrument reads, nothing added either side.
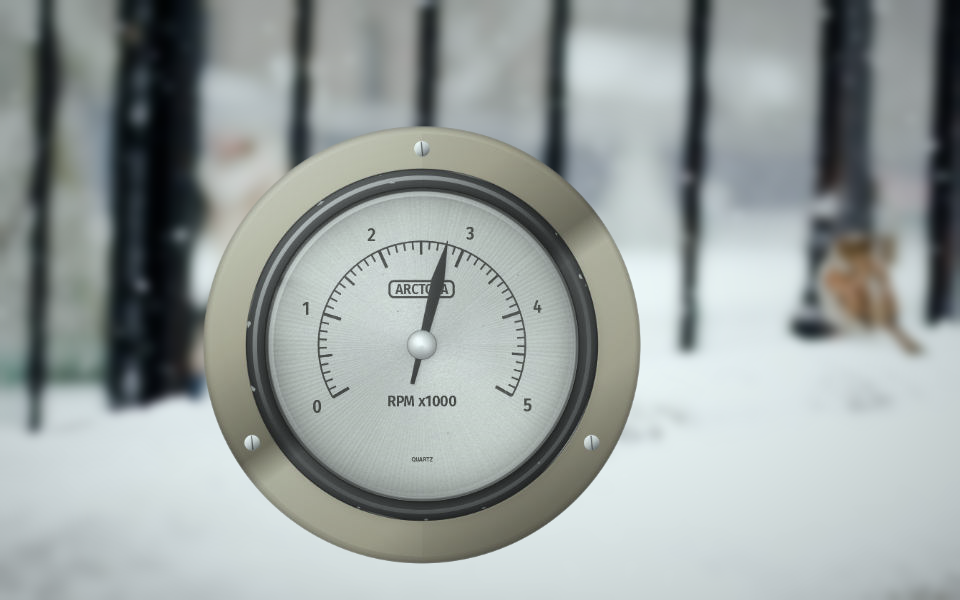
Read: 2800rpm
